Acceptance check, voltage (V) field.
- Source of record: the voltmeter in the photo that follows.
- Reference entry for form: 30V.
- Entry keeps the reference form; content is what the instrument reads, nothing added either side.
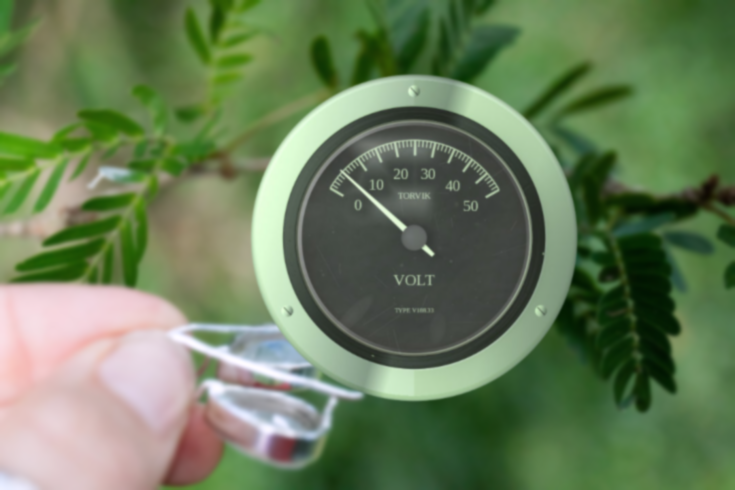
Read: 5V
